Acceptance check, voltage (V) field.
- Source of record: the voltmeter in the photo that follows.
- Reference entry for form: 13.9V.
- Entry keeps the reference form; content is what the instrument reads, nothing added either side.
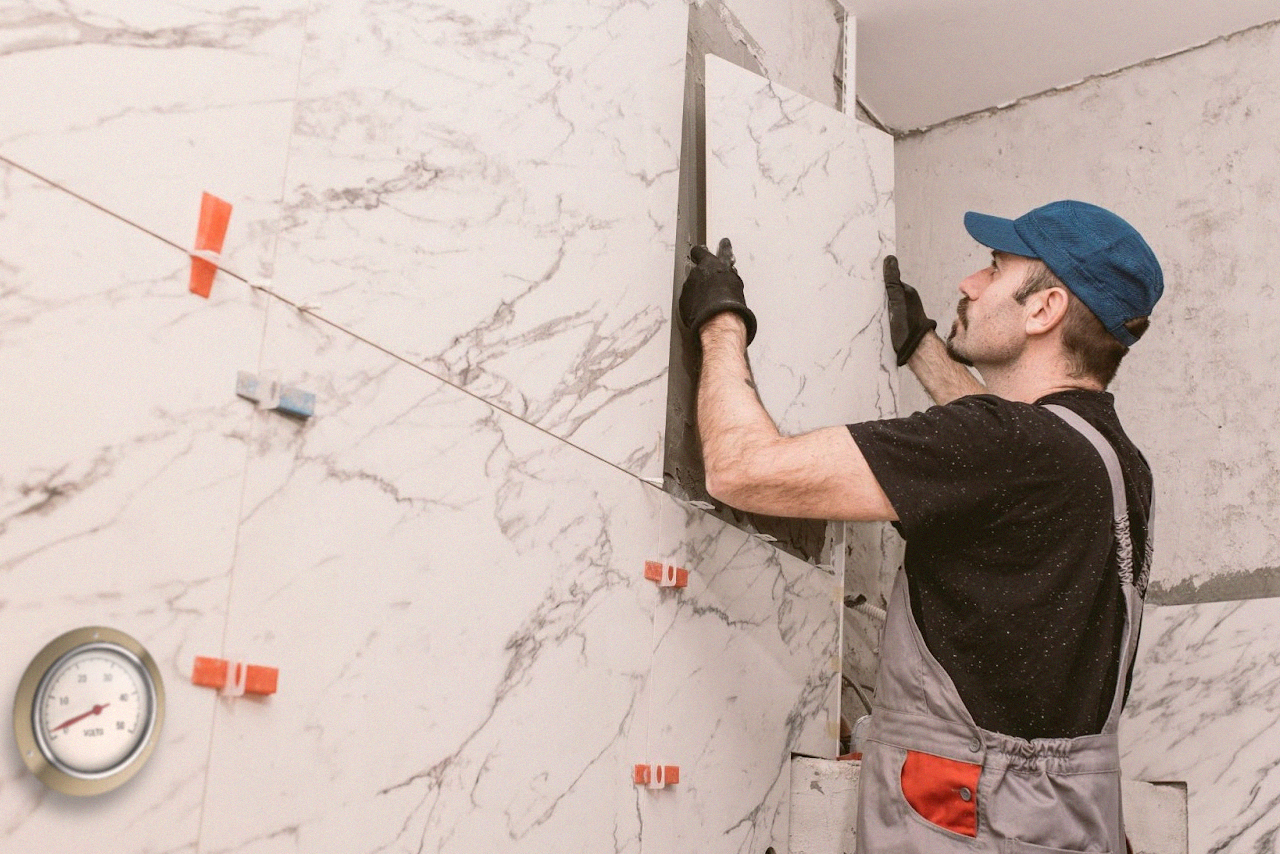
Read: 2V
